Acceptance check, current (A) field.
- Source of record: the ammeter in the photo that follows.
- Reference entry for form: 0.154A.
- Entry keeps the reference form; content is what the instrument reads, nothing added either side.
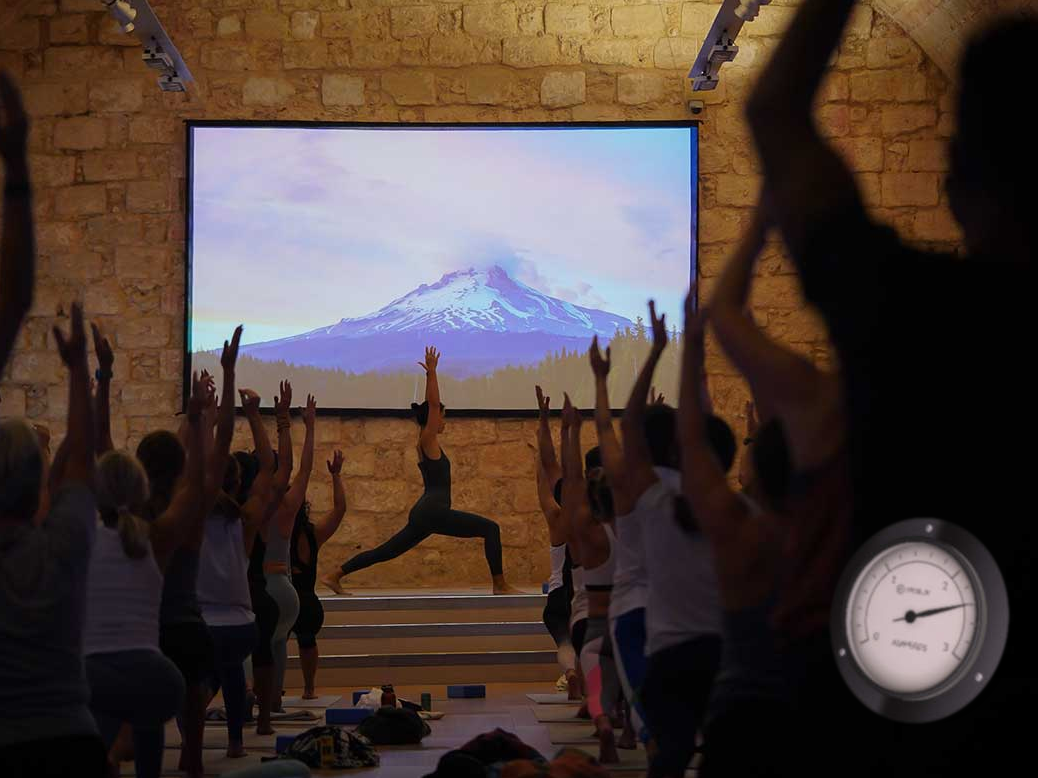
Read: 2.4A
